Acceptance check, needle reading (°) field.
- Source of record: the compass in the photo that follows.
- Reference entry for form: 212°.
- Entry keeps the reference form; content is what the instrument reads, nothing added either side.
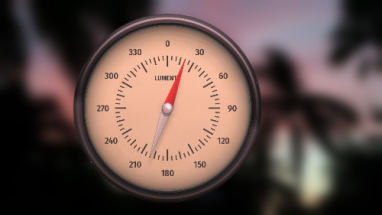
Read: 20°
